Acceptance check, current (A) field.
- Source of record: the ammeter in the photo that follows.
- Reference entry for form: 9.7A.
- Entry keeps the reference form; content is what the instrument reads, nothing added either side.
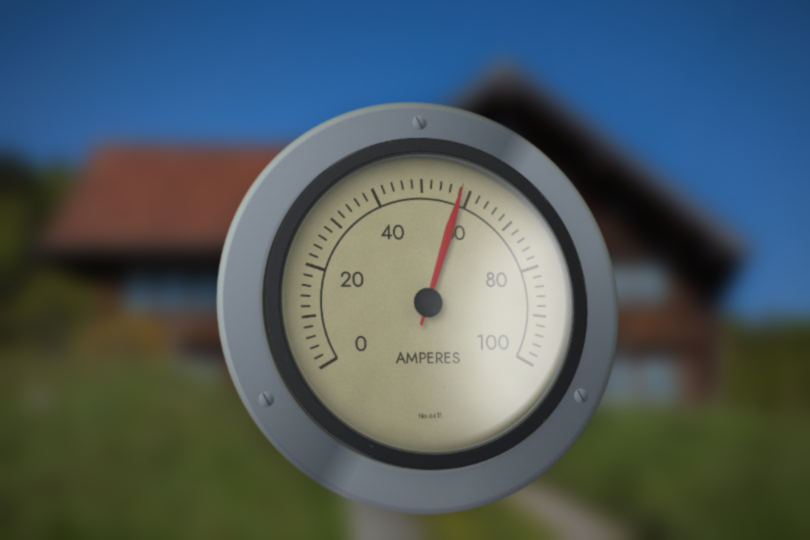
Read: 58A
